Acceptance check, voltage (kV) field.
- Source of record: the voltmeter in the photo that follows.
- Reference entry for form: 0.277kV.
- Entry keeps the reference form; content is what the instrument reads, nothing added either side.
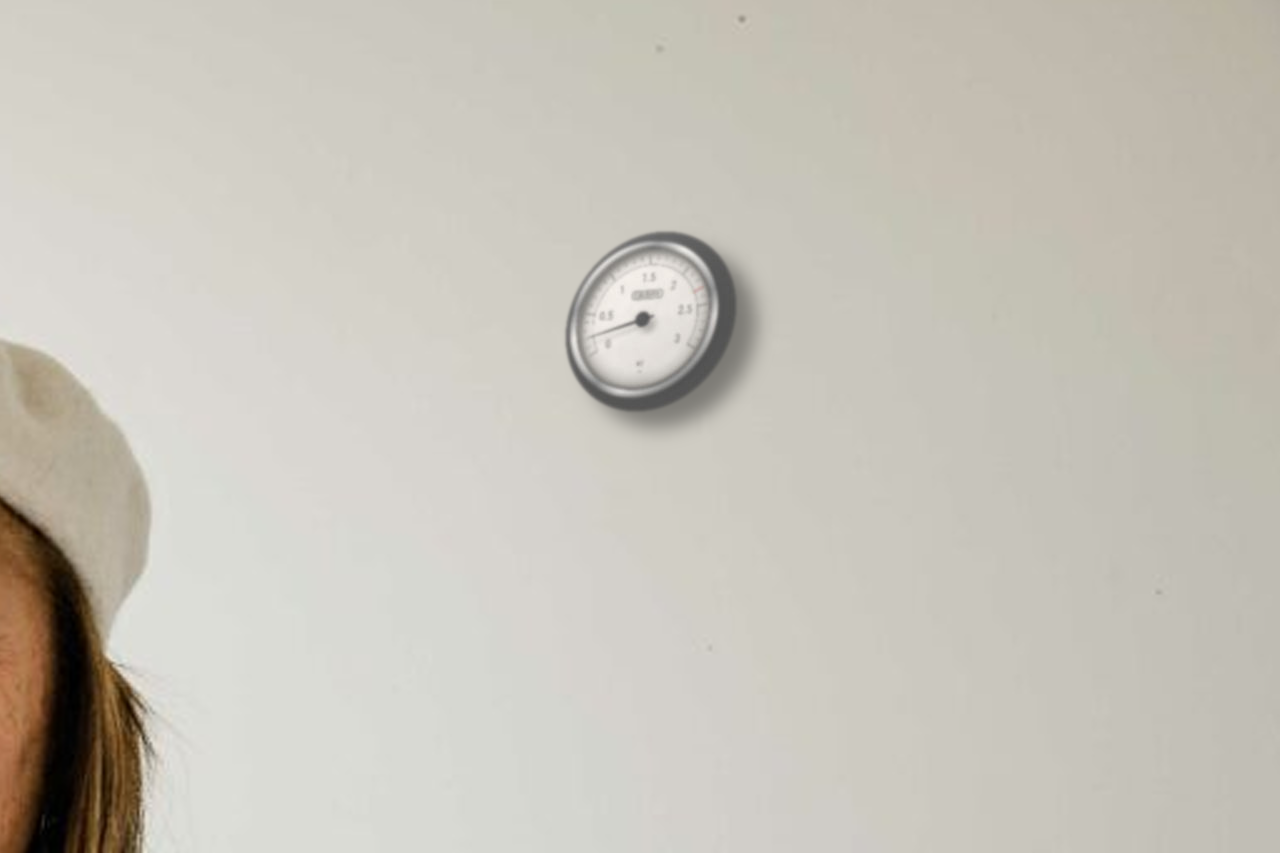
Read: 0.2kV
